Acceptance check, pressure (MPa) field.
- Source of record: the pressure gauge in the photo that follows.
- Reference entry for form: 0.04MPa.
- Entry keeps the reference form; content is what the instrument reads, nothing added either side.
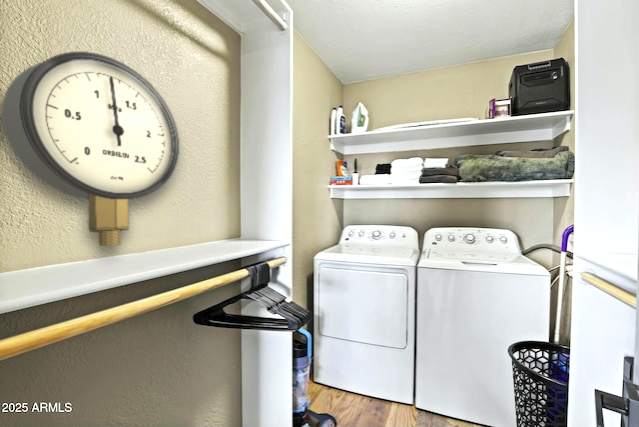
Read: 1.2MPa
